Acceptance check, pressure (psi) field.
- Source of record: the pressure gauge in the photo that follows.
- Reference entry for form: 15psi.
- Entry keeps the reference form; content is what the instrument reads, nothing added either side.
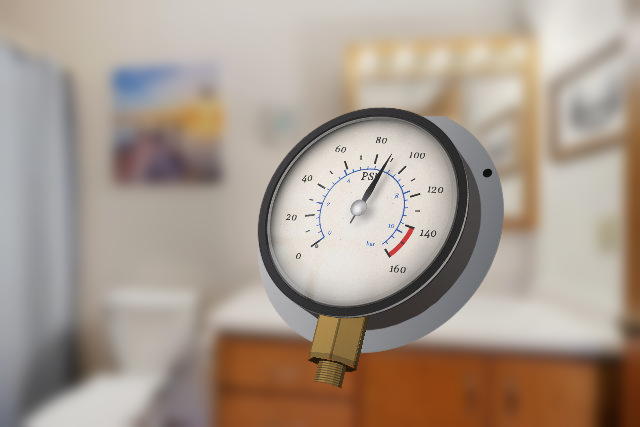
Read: 90psi
